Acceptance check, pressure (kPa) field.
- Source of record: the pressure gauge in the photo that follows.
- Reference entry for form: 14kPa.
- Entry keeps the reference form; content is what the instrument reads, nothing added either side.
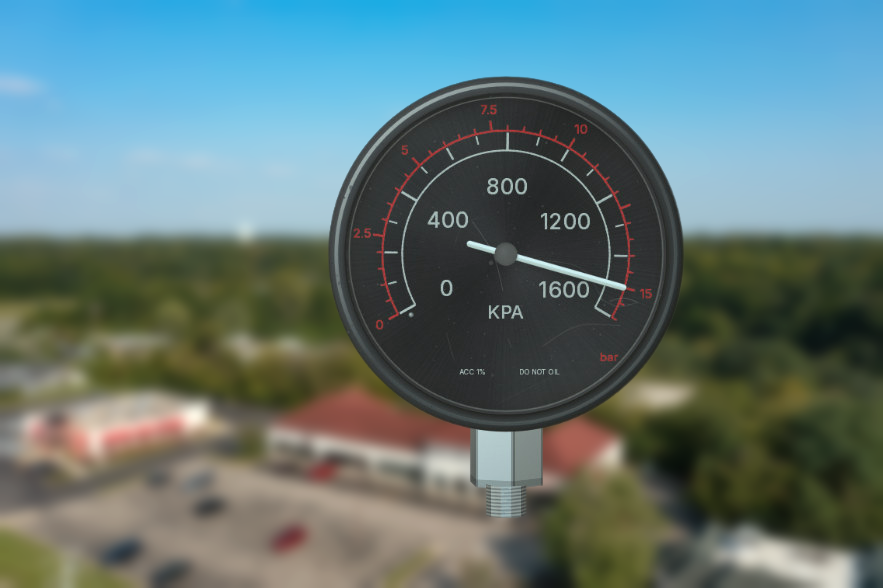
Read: 1500kPa
